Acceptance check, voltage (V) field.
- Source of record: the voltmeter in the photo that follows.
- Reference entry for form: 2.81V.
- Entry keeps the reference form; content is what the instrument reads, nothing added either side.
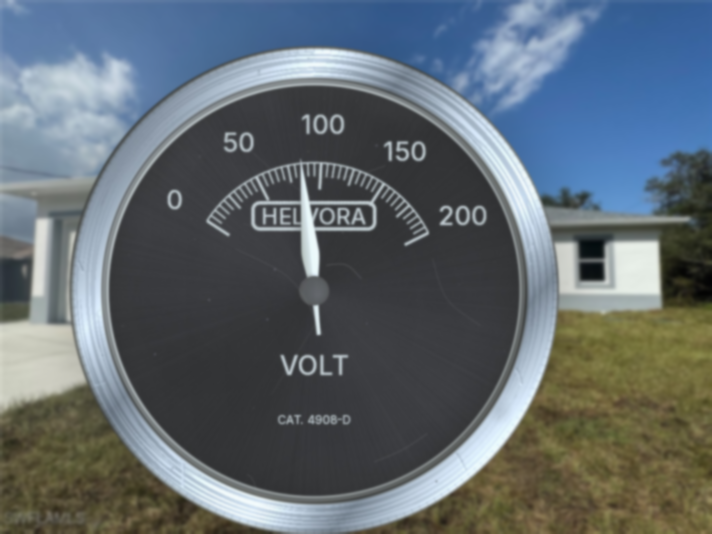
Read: 85V
